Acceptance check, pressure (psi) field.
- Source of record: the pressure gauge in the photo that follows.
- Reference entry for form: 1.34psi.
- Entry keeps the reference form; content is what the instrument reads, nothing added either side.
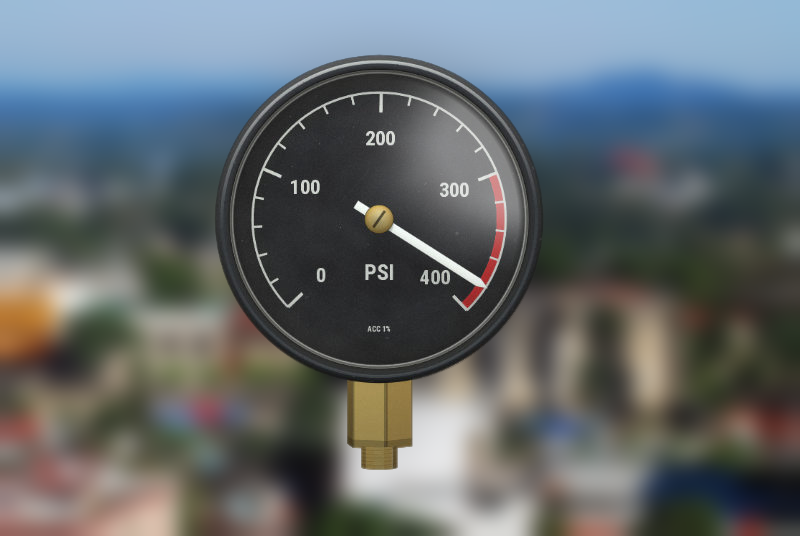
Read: 380psi
